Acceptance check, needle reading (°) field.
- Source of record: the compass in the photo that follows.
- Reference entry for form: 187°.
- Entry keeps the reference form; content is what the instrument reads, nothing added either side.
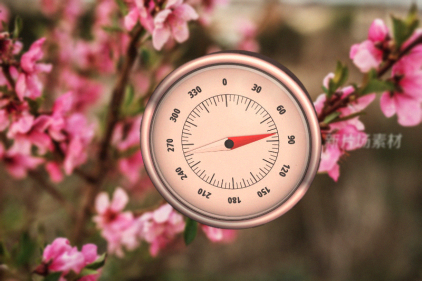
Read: 80°
